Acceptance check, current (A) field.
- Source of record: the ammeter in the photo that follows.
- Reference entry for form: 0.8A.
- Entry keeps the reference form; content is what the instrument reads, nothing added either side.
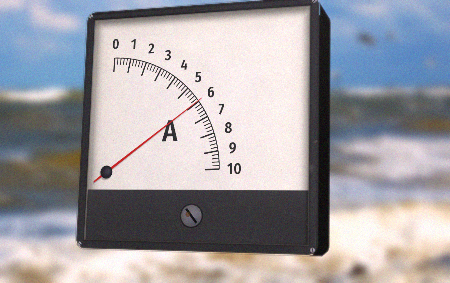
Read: 6A
